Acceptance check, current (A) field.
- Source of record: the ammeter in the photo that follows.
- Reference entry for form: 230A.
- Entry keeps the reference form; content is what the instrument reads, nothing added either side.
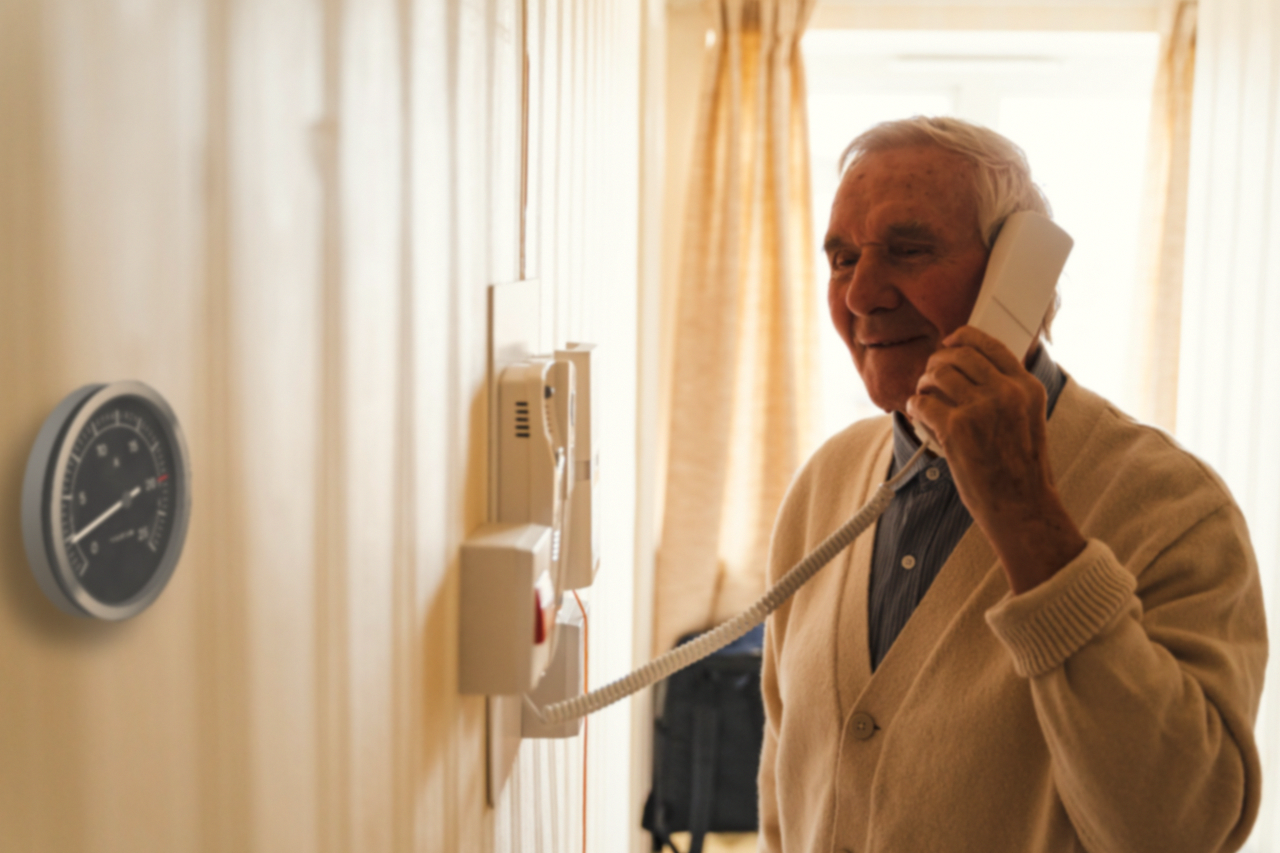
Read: 2.5A
